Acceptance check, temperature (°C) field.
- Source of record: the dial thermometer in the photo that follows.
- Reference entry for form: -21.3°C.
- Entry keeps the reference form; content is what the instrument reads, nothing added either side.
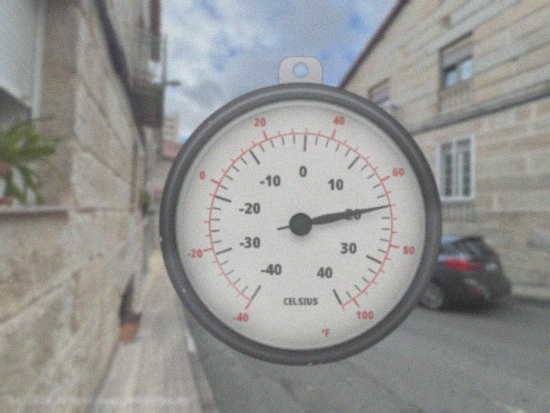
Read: 20°C
